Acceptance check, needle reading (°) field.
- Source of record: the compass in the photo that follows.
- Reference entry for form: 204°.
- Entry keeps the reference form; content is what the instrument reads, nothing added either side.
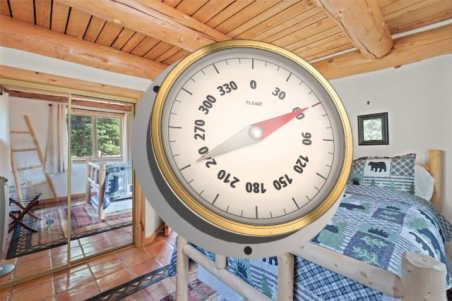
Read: 60°
